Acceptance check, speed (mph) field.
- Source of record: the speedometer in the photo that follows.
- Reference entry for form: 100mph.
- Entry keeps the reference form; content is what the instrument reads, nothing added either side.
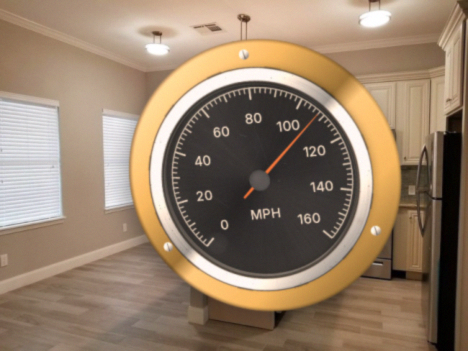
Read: 108mph
